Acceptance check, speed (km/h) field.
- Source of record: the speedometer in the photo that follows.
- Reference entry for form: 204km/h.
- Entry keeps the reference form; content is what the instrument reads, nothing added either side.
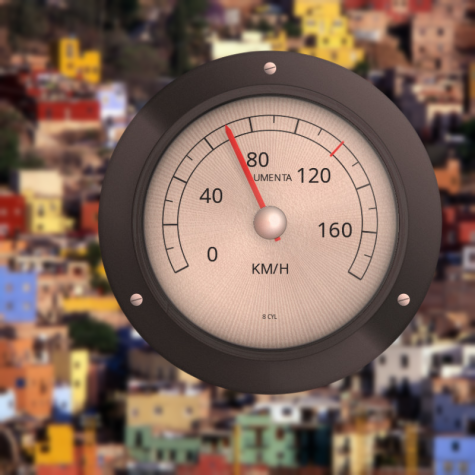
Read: 70km/h
